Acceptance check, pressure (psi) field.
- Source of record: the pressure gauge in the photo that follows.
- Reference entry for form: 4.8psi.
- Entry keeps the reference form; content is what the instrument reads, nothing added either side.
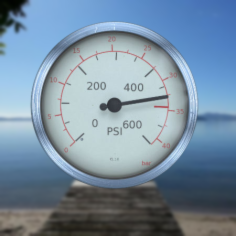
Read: 475psi
